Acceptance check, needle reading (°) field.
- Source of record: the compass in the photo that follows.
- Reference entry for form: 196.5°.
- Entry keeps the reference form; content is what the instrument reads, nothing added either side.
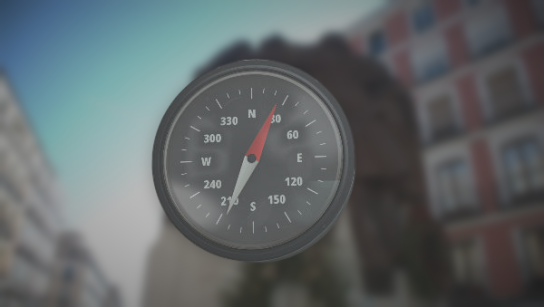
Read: 25°
